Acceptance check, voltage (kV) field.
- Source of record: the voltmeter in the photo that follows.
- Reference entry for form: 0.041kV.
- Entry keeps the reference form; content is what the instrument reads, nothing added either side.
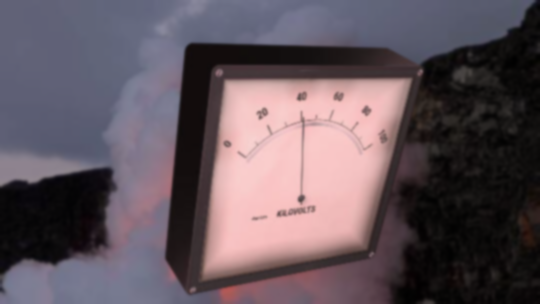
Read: 40kV
